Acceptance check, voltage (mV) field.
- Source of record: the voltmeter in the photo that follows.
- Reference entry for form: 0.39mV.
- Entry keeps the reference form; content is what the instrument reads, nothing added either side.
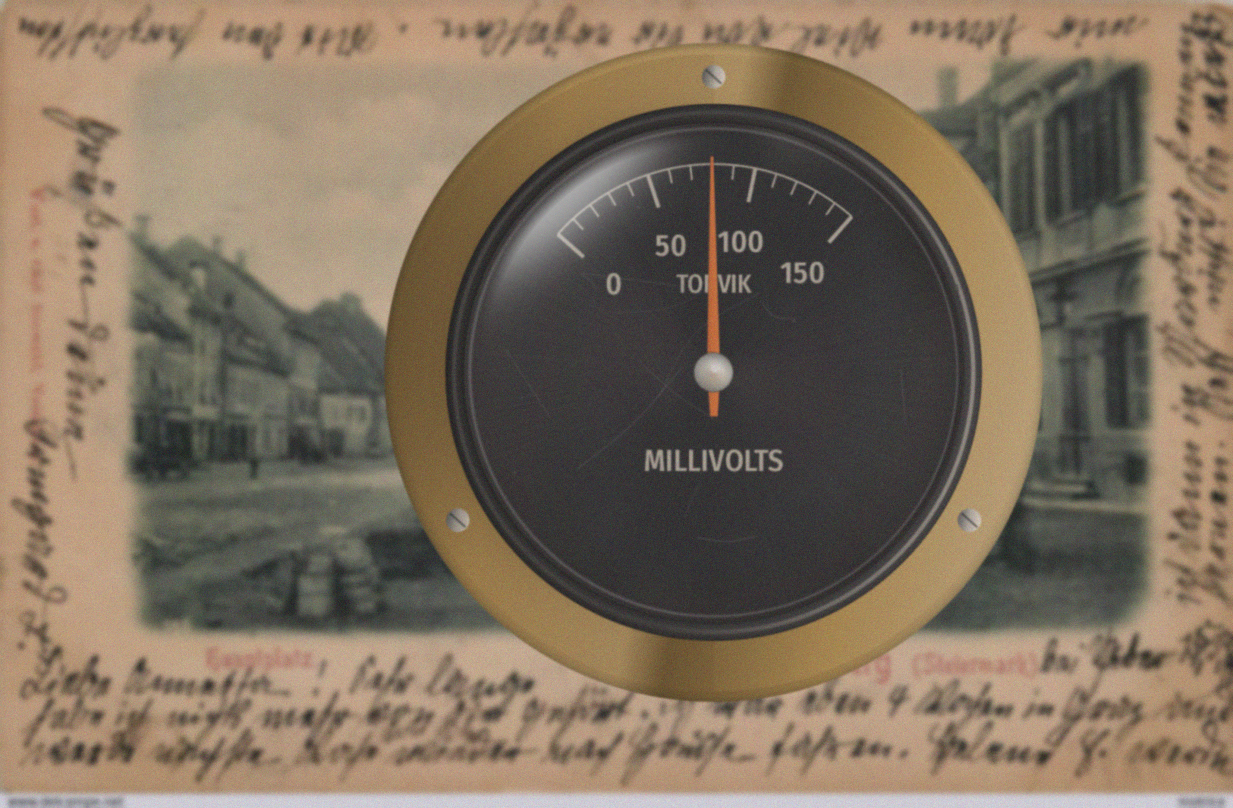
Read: 80mV
